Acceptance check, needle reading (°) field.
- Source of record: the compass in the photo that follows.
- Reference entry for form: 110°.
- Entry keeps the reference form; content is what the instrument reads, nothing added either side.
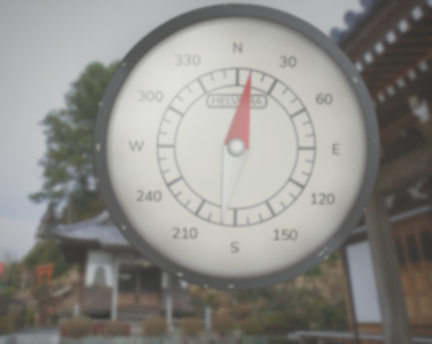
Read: 10°
